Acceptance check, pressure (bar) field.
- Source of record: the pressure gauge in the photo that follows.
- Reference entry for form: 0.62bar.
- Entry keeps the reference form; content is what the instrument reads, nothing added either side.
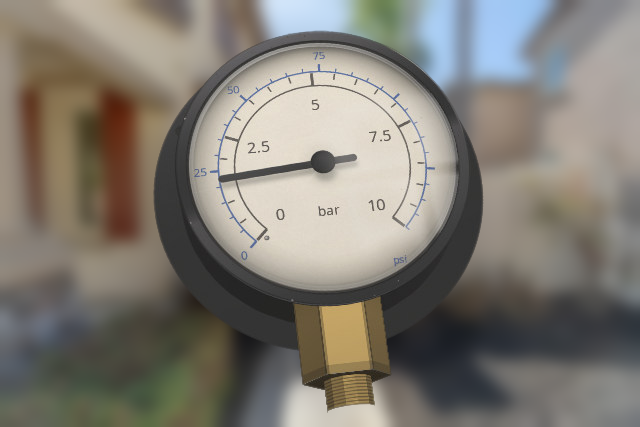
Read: 1.5bar
